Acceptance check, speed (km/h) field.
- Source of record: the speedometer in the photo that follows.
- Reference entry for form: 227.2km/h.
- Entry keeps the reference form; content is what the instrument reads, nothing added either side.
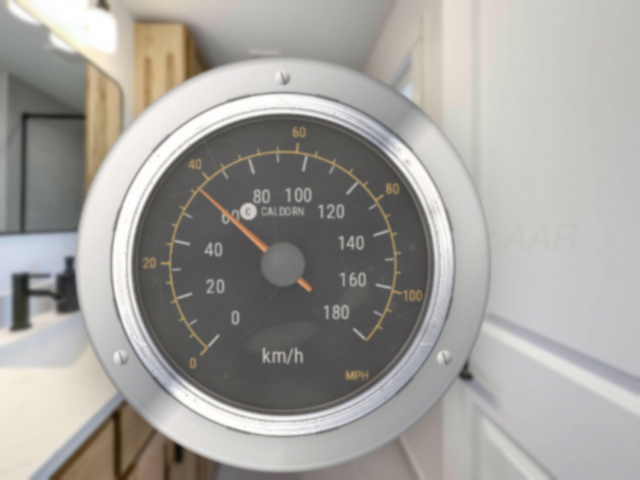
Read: 60km/h
